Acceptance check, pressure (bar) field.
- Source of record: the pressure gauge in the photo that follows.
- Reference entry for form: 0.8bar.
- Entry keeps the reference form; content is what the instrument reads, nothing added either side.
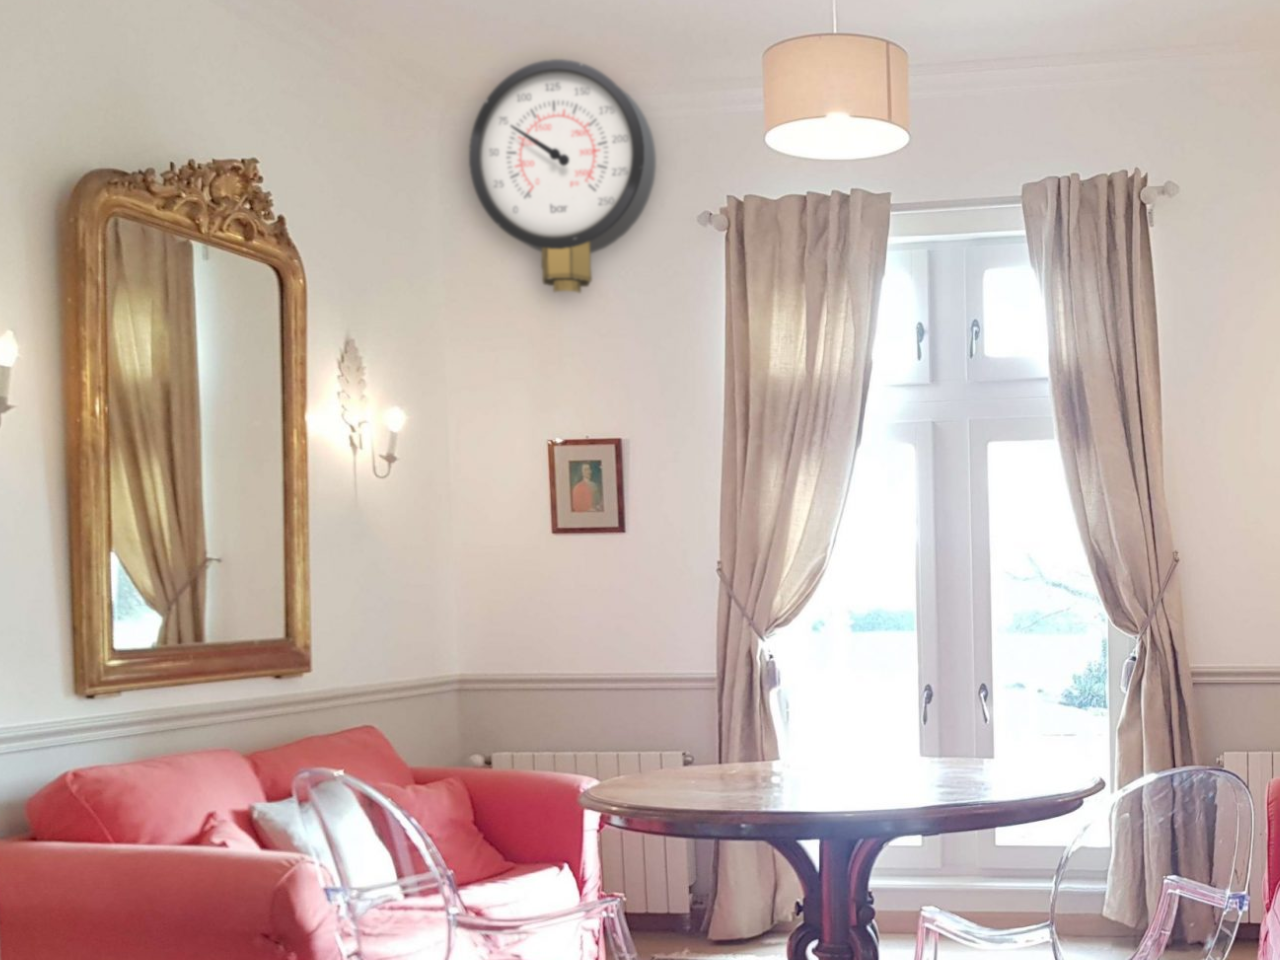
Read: 75bar
